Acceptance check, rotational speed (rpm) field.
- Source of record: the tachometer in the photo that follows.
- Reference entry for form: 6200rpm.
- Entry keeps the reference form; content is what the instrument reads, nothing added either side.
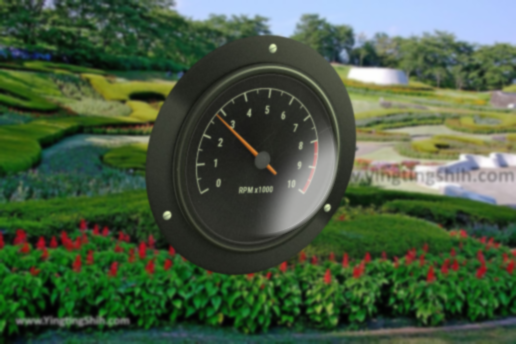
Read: 2750rpm
